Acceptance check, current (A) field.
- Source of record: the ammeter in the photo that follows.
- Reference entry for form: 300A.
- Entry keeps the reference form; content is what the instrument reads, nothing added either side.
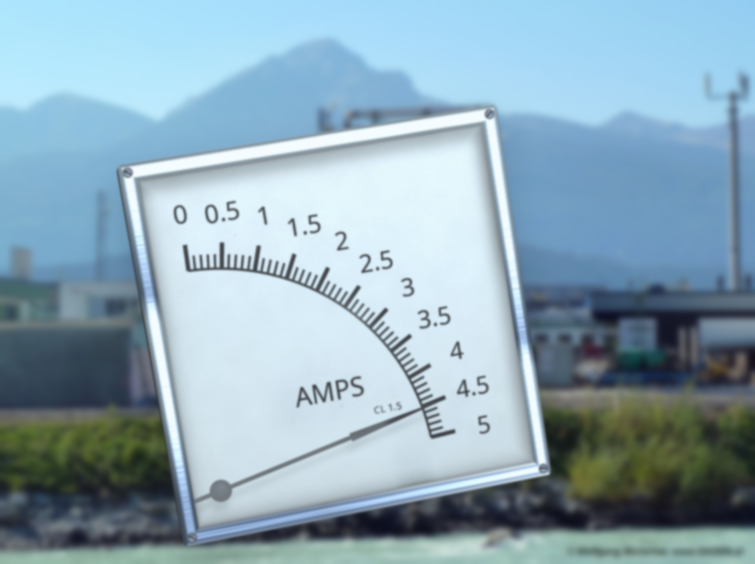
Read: 4.5A
